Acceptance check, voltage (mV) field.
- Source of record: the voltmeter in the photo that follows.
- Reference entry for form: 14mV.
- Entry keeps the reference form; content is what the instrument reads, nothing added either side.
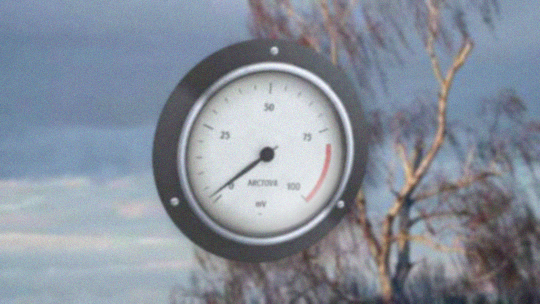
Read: 2.5mV
